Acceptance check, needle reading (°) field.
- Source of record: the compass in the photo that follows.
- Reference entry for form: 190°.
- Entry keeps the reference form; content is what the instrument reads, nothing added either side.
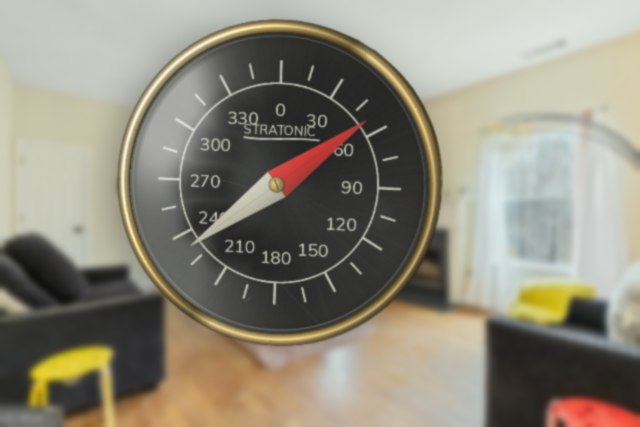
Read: 52.5°
